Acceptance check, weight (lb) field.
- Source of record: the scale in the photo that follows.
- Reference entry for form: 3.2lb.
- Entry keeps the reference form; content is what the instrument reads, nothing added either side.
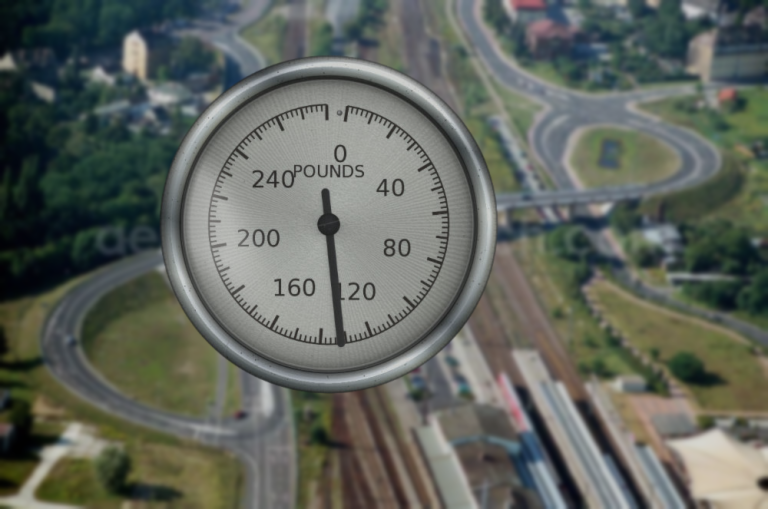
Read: 132lb
